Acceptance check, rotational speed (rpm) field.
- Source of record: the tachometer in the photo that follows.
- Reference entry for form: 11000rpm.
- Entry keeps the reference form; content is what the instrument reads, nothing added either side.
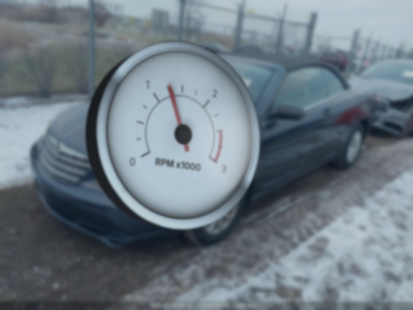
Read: 1250rpm
